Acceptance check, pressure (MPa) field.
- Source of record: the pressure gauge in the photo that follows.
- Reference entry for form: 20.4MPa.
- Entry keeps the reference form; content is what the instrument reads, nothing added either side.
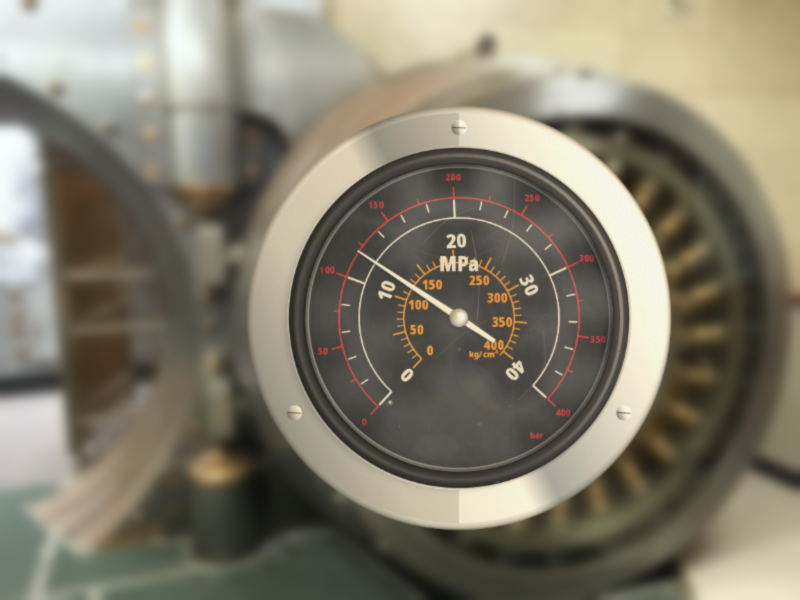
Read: 12MPa
